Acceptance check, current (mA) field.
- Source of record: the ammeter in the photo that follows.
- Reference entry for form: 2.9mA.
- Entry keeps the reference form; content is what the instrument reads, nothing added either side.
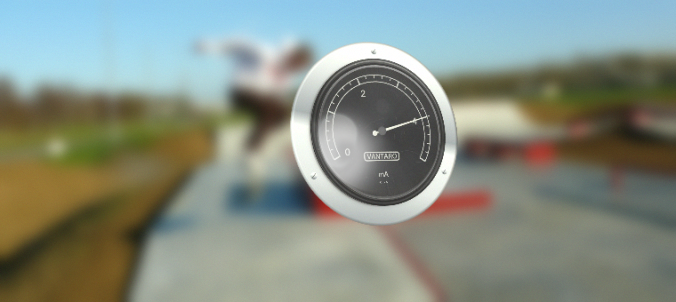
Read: 4mA
